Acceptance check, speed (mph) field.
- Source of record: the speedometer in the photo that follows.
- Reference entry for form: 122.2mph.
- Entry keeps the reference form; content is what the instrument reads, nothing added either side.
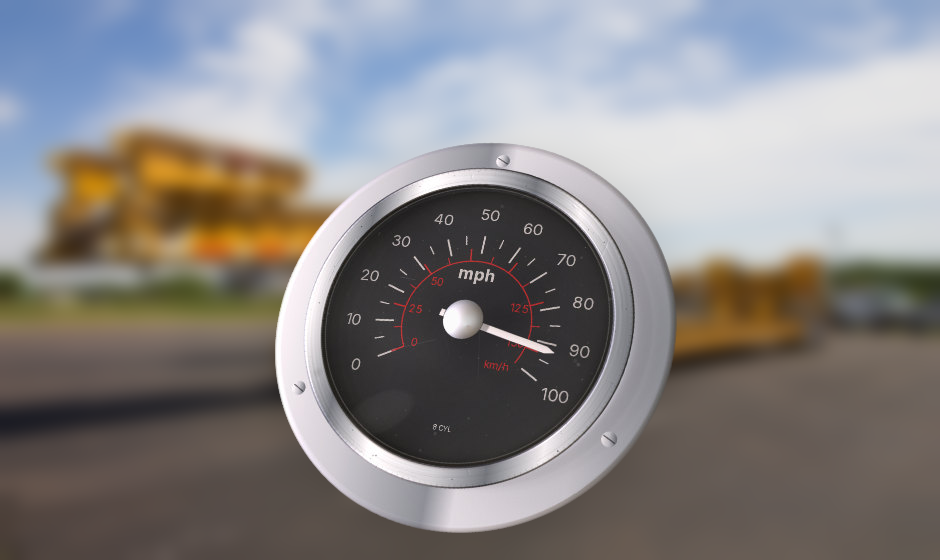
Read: 92.5mph
